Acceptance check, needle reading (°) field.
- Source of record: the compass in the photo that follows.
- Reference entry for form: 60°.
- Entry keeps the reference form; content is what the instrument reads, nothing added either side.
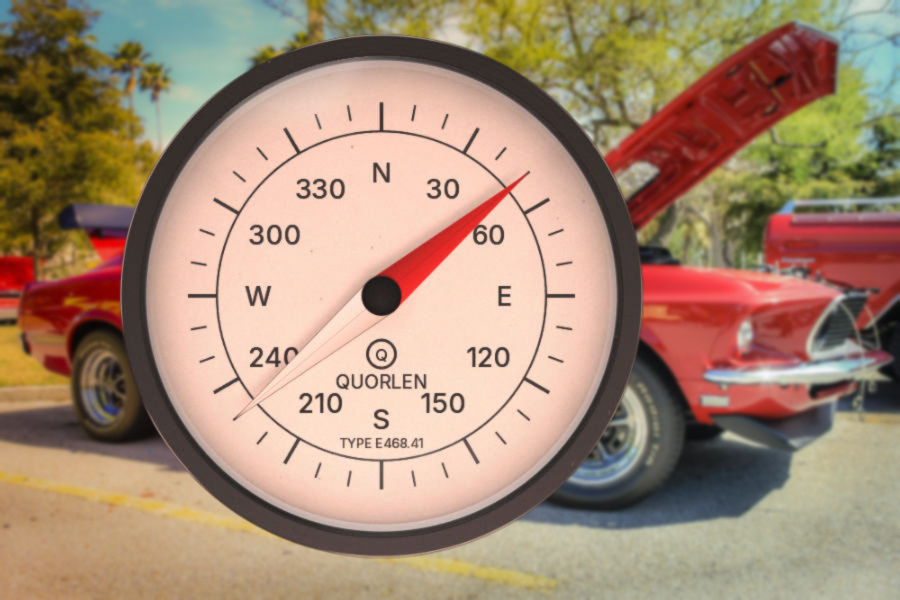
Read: 50°
